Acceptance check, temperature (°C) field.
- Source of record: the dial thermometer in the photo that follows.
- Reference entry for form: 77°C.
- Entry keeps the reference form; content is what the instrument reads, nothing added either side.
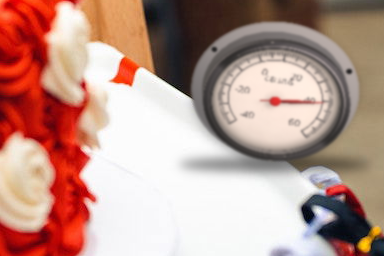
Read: 40°C
